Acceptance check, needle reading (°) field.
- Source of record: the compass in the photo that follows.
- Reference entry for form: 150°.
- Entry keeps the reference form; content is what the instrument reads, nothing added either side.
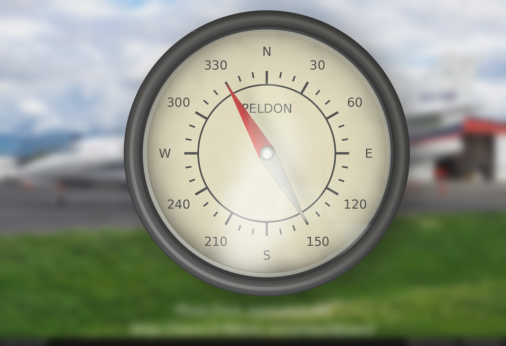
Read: 330°
